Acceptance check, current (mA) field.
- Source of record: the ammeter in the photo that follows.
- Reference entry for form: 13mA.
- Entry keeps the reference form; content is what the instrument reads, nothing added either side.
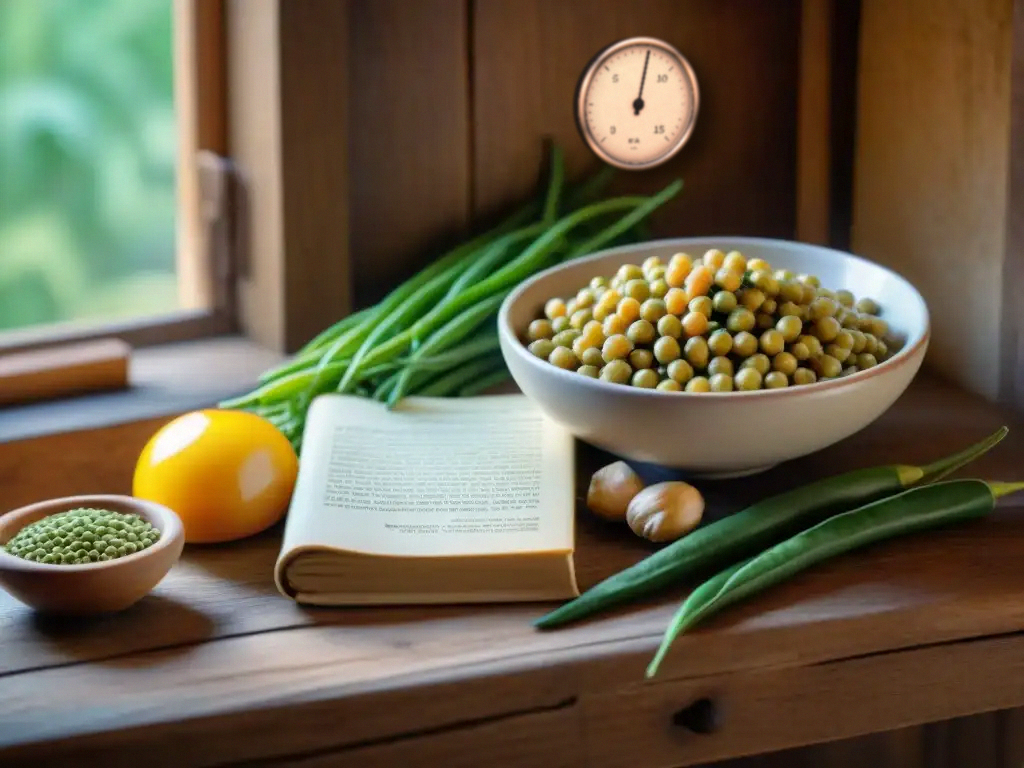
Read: 8mA
